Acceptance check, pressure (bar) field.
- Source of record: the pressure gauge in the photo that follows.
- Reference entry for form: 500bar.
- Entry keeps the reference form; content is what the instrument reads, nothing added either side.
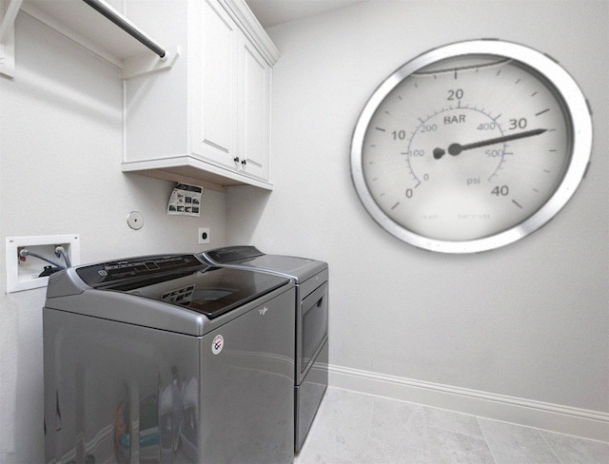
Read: 32bar
